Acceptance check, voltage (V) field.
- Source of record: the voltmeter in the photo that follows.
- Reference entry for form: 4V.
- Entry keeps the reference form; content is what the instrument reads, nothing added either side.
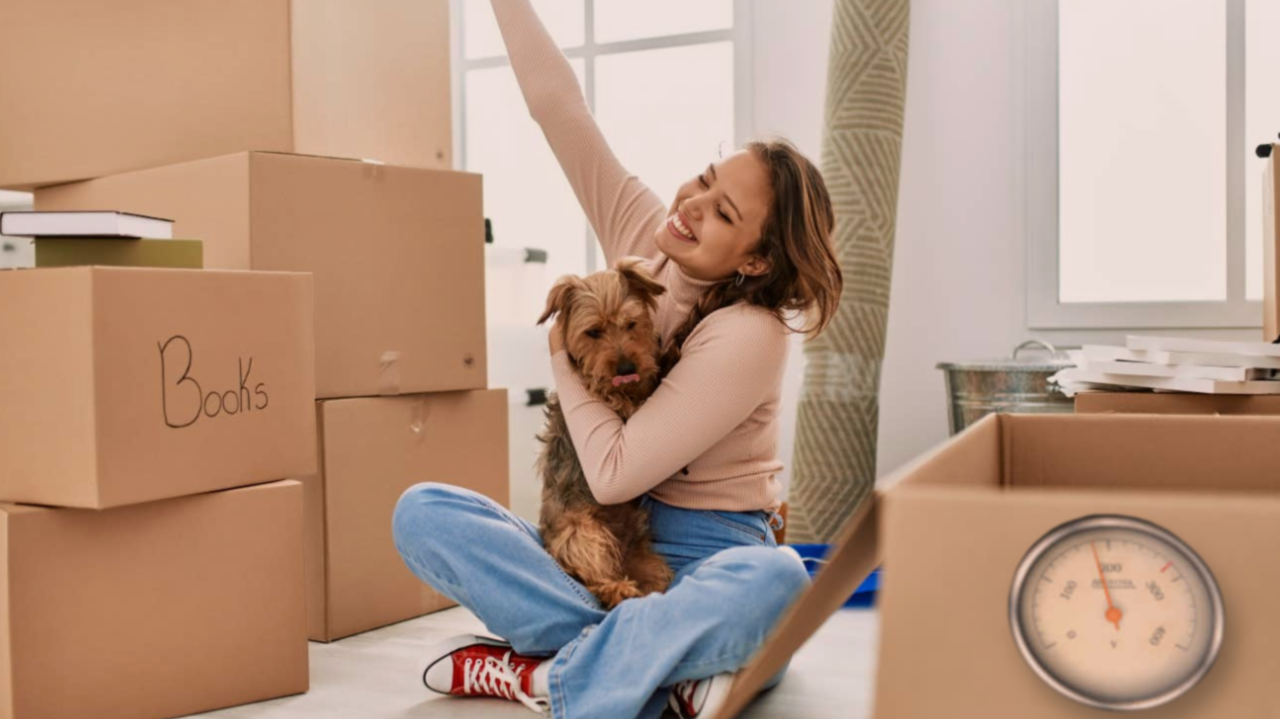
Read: 180V
